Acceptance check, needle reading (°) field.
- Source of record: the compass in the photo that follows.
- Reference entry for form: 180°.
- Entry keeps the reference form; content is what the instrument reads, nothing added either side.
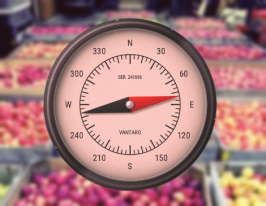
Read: 80°
